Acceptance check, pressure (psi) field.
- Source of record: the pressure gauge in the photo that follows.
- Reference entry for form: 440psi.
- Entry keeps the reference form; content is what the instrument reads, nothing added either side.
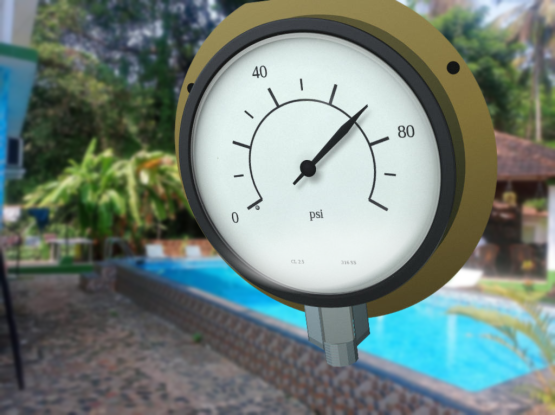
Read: 70psi
